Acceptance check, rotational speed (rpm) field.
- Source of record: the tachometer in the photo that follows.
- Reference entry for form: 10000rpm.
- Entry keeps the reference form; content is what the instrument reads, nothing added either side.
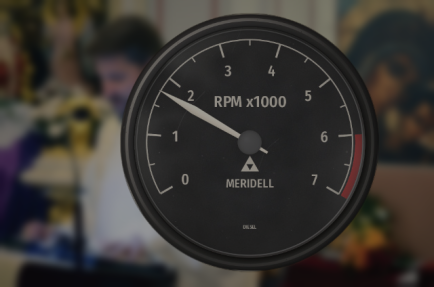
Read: 1750rpm
